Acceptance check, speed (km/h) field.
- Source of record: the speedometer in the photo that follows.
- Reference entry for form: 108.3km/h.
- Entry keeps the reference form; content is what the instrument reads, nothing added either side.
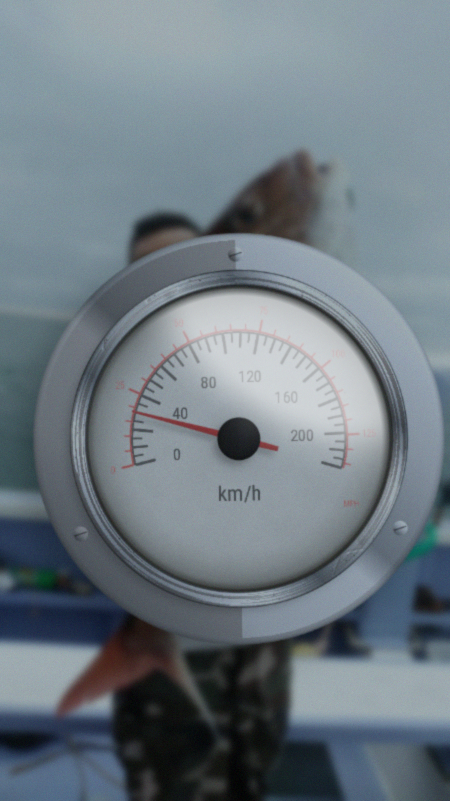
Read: 30km/h
